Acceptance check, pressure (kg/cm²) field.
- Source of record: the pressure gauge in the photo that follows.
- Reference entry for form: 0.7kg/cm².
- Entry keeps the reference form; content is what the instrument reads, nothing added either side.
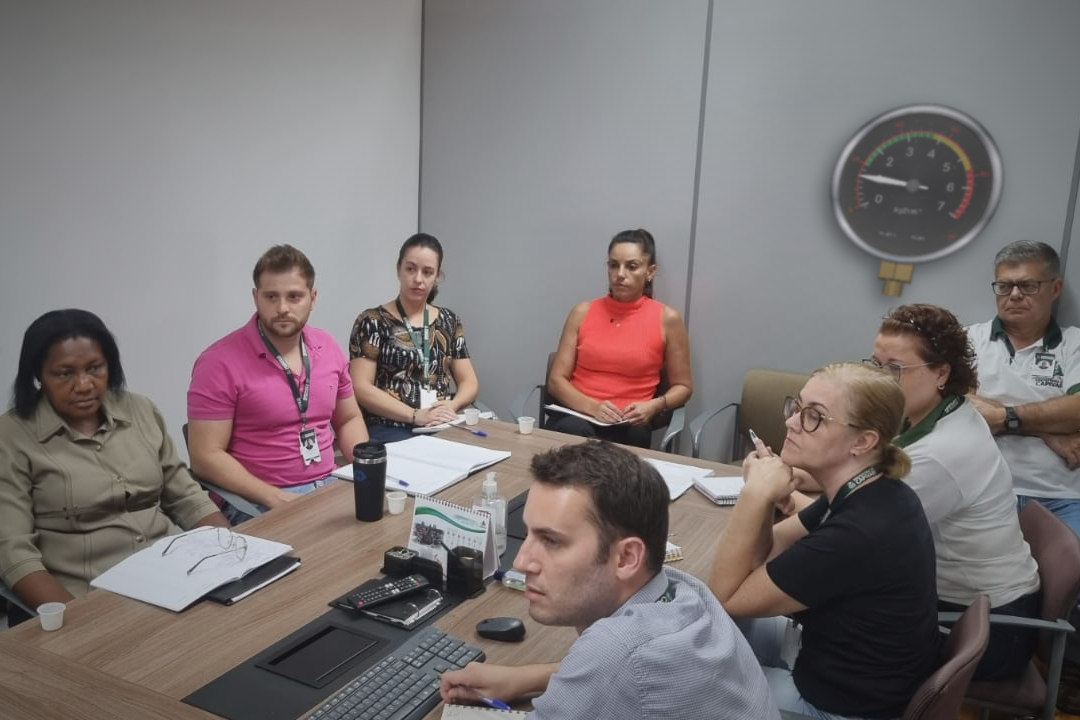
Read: 1kg/cm²
